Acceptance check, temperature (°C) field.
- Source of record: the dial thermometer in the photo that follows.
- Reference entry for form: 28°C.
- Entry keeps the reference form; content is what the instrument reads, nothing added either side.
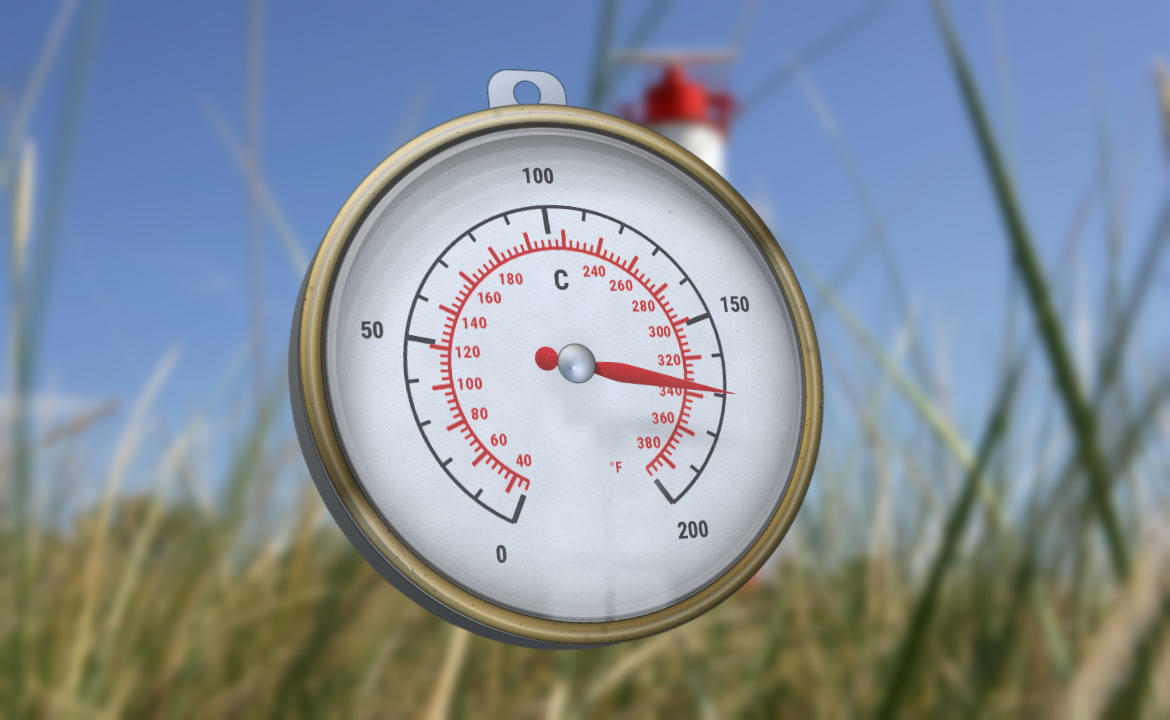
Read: 170°C
